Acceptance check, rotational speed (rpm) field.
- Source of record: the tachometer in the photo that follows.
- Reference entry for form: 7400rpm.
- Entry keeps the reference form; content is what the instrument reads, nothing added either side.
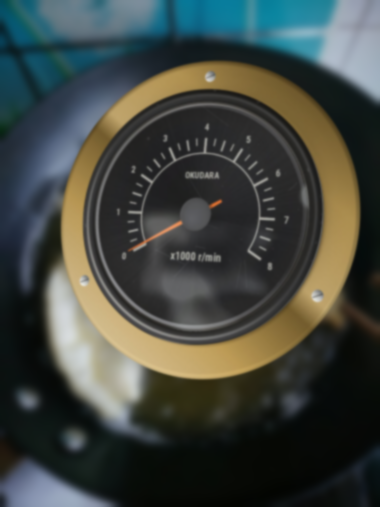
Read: 0rpm
